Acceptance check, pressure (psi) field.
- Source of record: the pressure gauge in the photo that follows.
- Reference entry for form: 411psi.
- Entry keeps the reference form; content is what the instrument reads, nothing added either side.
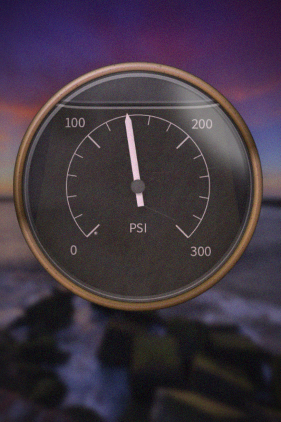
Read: 140psi
